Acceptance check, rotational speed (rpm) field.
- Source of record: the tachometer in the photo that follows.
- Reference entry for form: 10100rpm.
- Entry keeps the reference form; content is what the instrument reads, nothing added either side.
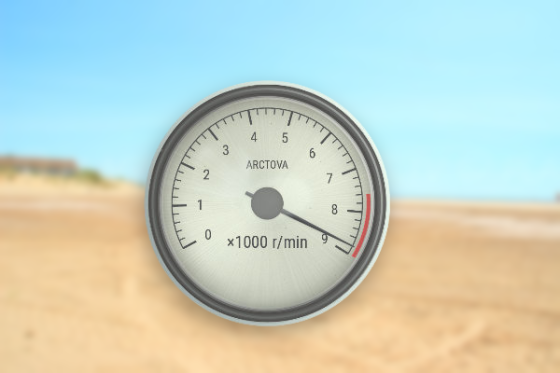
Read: 8800rpm
